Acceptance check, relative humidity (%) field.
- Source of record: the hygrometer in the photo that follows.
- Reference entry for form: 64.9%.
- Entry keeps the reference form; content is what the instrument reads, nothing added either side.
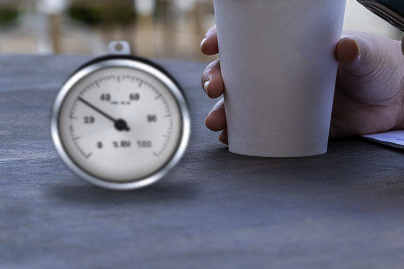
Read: 30%
